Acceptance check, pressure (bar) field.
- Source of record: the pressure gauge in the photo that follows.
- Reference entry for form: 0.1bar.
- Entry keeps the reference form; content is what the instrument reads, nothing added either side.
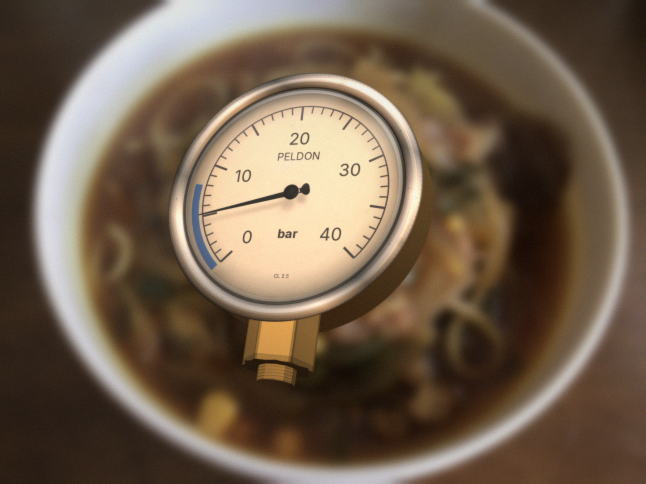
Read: 5bar
